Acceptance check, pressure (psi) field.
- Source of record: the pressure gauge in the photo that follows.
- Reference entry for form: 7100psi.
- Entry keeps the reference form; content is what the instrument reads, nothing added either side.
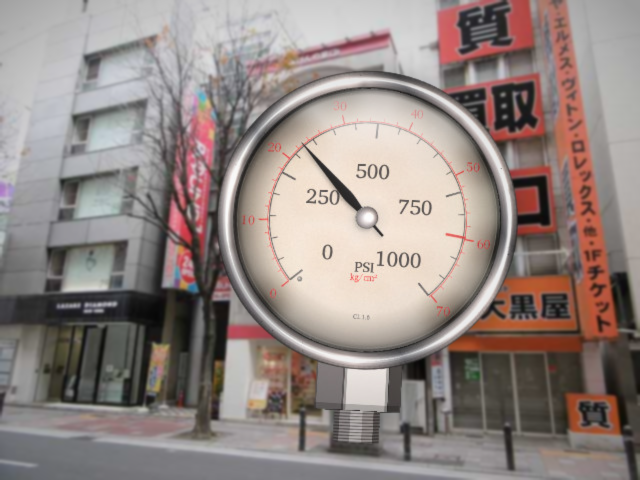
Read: 325psi
